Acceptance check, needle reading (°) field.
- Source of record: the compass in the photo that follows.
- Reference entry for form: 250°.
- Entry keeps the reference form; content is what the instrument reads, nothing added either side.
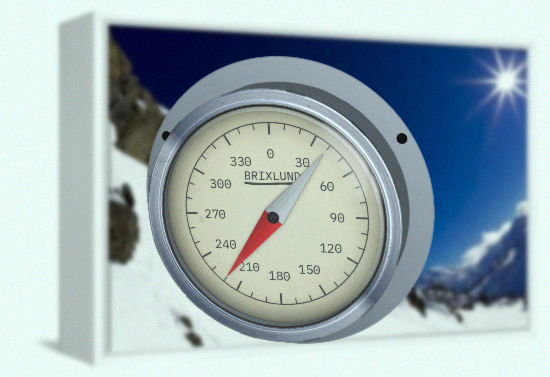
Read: 220°
